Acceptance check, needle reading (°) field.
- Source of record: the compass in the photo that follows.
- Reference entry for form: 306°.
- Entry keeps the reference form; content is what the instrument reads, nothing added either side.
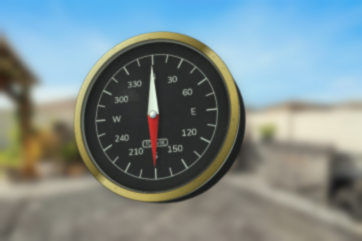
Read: 180°
